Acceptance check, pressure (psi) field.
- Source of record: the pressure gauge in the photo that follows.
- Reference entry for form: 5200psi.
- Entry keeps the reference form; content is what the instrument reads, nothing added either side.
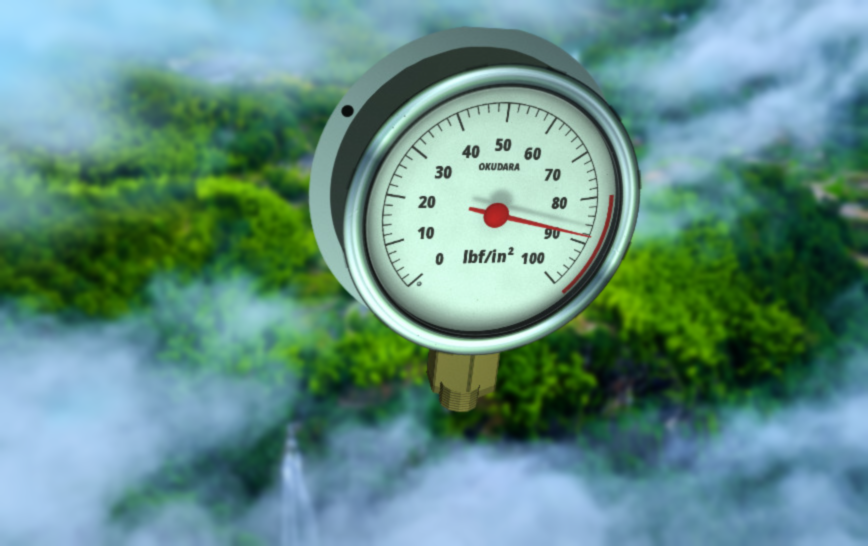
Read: 88psi
